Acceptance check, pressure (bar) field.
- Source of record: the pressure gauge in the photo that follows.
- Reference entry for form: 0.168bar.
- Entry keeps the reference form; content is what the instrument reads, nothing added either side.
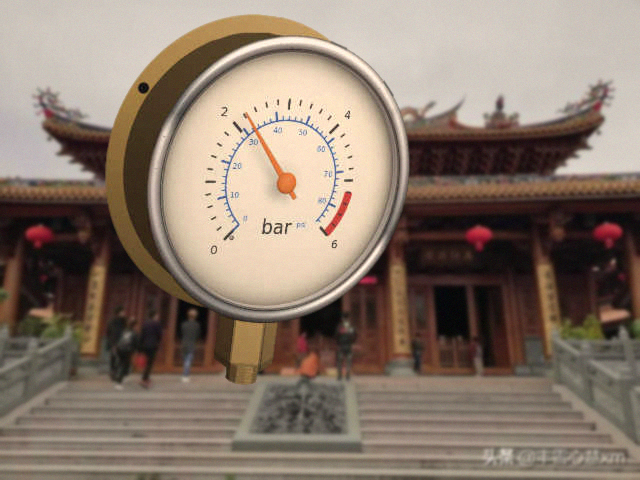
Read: 2.2bar
